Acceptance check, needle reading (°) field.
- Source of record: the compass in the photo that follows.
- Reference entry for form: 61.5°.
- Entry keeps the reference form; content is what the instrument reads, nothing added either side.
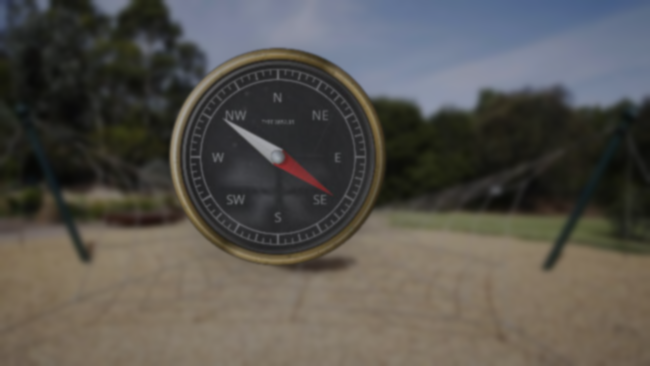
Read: 125°
